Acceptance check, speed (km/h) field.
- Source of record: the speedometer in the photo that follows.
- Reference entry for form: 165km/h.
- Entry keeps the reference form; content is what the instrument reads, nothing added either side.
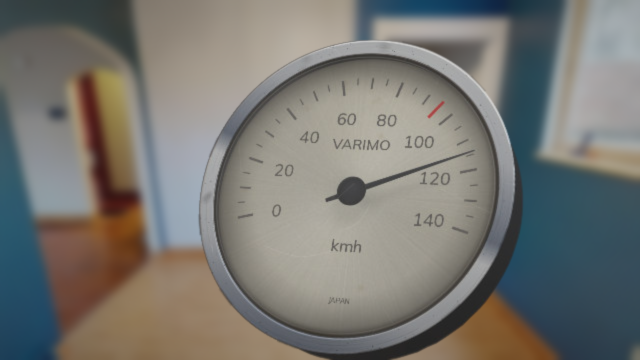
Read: 115km/h
